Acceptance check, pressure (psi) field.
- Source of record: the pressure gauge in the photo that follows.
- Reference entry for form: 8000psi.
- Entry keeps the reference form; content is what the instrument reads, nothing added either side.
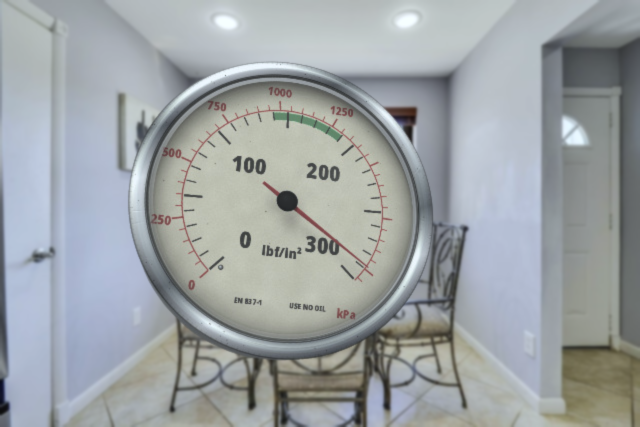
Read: 290psi
